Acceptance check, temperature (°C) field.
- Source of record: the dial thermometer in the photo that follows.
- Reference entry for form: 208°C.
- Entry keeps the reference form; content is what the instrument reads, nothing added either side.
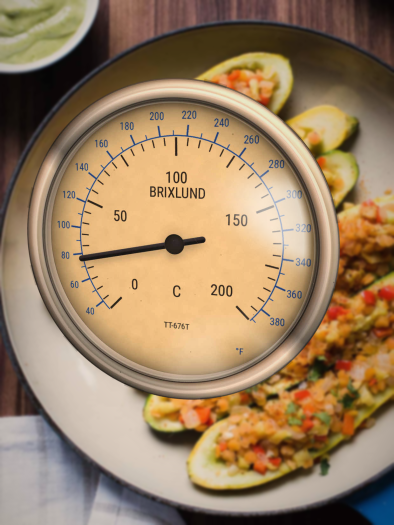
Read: 25°C
